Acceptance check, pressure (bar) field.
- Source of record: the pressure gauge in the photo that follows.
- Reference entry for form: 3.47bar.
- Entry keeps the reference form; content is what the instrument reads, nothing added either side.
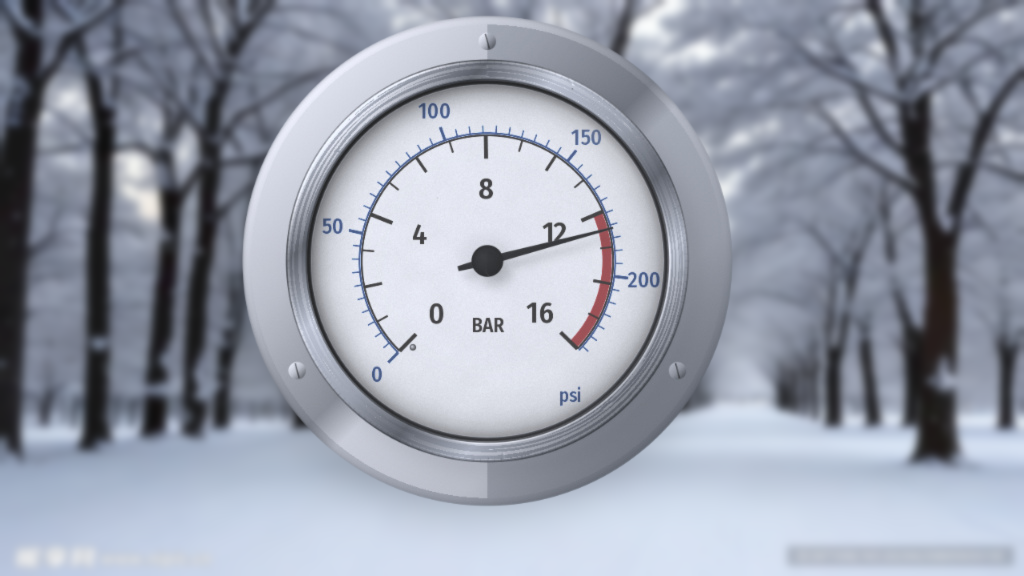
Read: 12.5bar
